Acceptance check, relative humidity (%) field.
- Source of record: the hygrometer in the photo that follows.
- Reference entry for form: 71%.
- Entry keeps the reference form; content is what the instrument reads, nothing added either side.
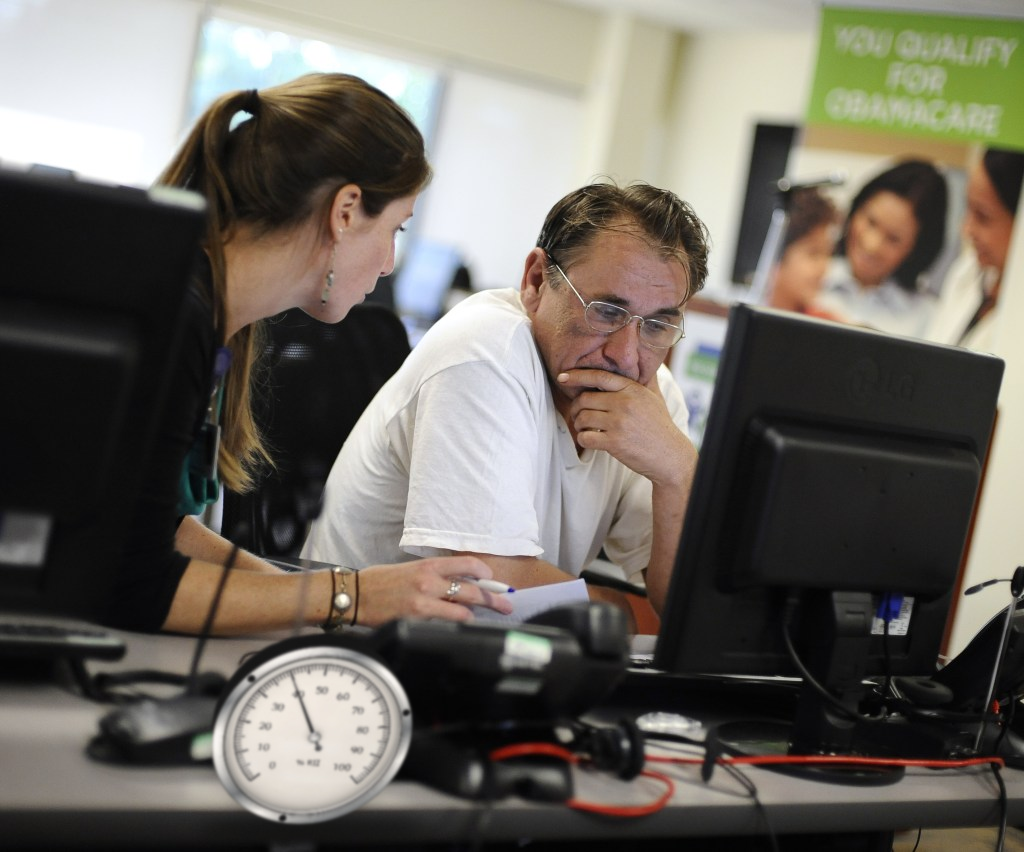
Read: 40%
